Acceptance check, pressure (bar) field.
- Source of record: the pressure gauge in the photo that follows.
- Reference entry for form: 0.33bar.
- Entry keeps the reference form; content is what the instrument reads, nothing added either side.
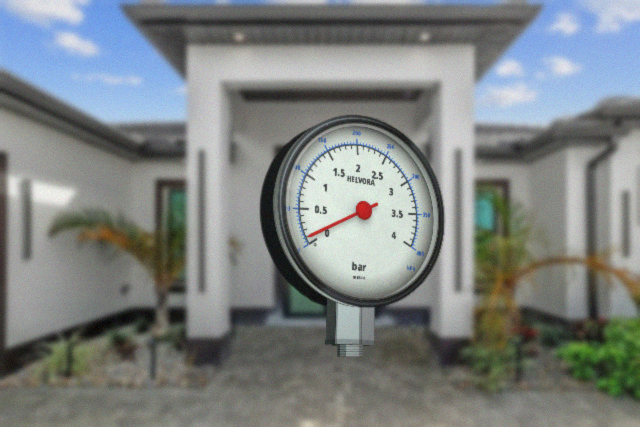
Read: 0.1bar
